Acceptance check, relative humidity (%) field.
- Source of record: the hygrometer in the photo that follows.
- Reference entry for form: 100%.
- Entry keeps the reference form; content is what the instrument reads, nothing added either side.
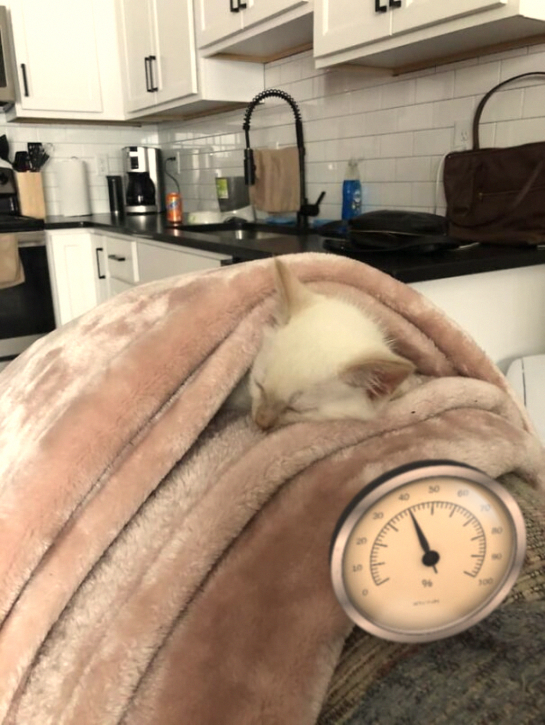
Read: 40%
